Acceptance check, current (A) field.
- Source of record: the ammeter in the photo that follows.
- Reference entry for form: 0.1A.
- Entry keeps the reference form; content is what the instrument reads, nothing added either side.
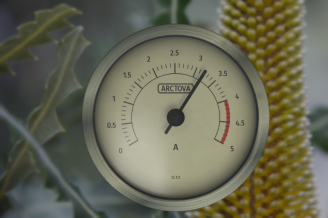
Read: 3.2A
